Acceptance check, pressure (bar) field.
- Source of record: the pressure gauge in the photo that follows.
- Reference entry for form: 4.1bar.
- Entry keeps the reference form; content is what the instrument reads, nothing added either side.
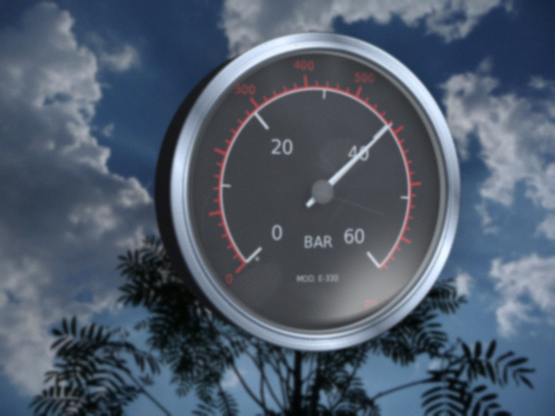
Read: 40bar
